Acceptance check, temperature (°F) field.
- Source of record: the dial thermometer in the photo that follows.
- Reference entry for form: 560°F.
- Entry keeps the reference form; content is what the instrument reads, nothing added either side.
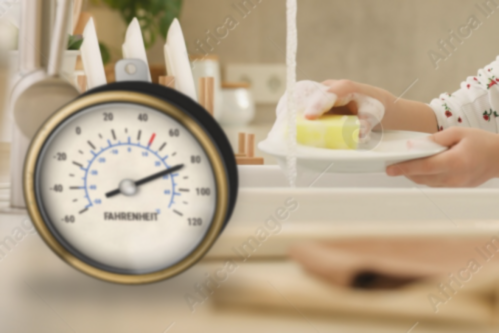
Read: 80°F
